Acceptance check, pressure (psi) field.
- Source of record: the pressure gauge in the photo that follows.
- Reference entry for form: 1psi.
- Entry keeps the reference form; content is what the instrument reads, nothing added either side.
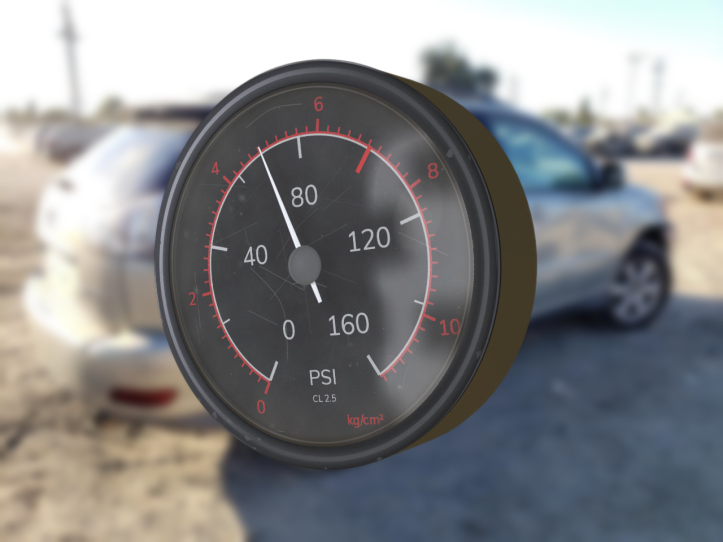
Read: 70psi
